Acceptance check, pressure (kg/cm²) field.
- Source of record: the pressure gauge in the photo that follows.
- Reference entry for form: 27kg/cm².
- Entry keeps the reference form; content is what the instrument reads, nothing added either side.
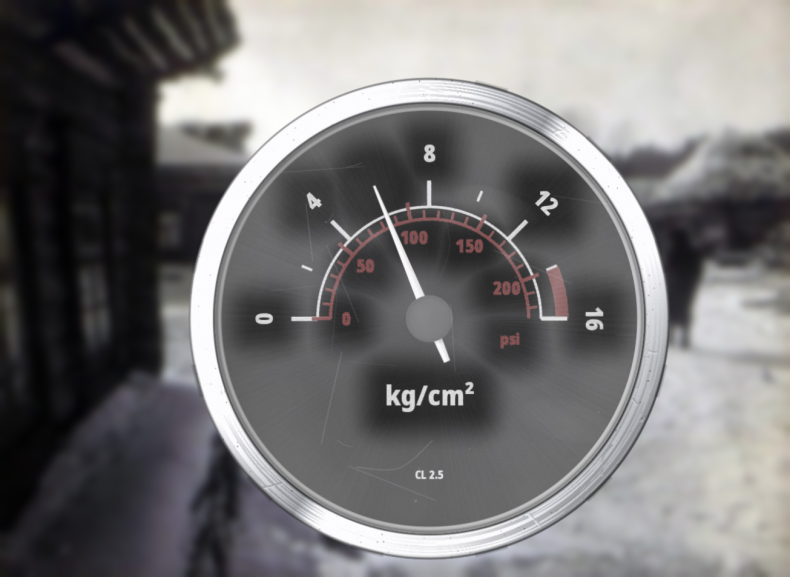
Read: 6kg/cm²
